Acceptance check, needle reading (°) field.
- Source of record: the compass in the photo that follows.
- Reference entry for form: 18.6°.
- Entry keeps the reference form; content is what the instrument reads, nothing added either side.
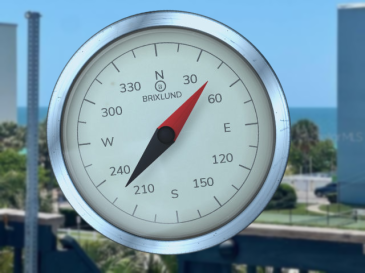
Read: 45°
